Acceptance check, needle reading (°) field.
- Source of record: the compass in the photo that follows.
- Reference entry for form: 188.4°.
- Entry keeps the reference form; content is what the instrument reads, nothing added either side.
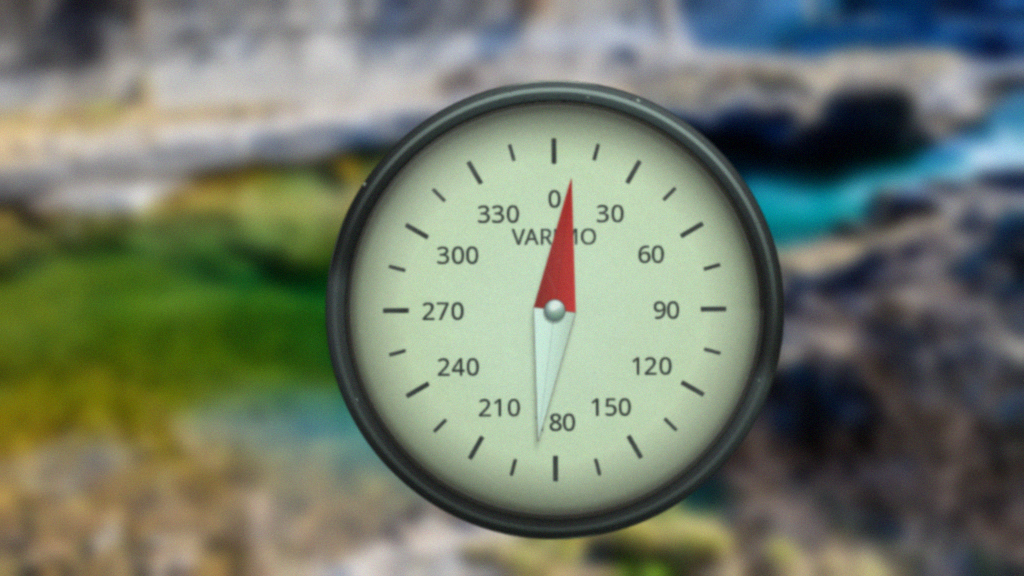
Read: 7.5°
